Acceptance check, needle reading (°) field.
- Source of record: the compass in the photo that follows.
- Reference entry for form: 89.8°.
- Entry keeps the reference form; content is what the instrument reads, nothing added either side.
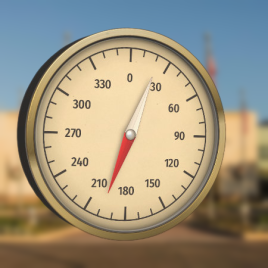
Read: 200°
